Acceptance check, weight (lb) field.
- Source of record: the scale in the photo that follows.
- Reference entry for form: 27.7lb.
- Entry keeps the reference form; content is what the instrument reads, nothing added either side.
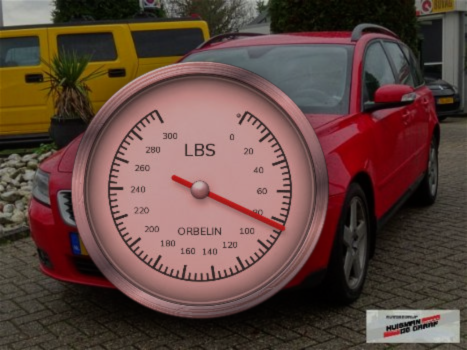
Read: 84lb
